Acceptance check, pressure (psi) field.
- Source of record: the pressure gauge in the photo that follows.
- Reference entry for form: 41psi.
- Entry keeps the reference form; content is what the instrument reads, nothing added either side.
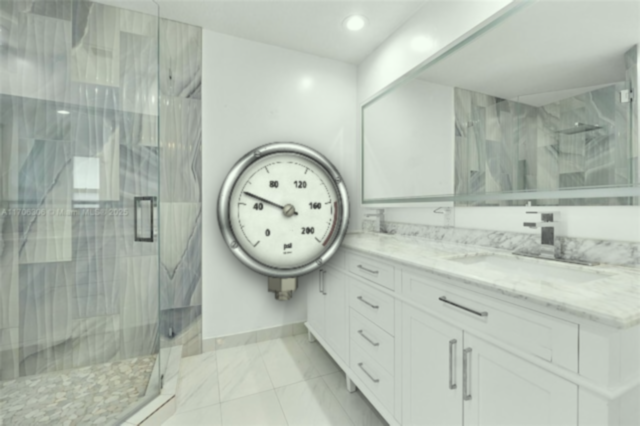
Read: 50psi
